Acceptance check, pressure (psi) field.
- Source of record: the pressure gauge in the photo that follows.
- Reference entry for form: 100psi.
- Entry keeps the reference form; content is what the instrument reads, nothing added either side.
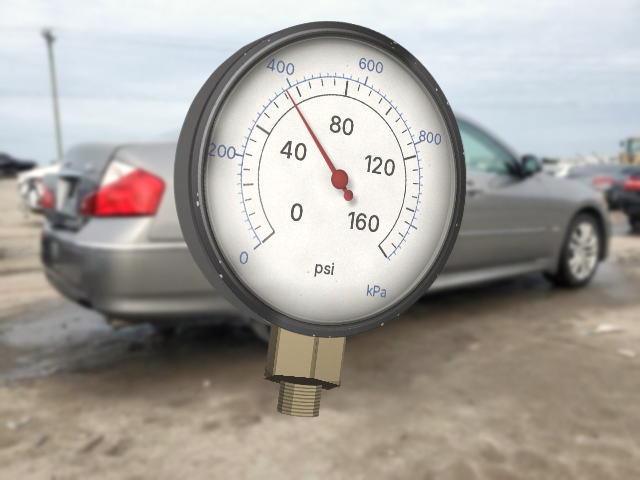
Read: 55psi
